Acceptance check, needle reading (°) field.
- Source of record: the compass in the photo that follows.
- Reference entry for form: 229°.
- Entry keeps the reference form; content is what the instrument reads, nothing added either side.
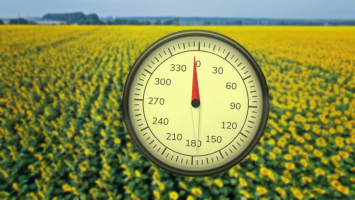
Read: 355°
